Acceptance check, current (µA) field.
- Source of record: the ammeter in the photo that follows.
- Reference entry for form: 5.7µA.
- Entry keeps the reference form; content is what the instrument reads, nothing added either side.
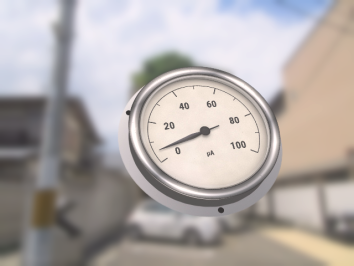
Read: 5µA
